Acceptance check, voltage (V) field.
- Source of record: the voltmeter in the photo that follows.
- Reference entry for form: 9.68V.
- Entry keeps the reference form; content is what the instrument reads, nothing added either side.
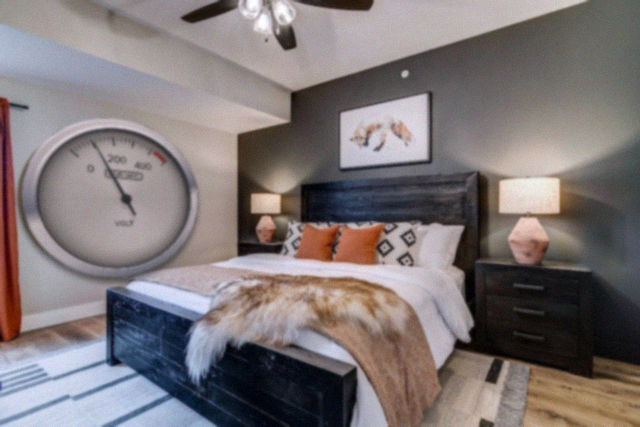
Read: 100V
